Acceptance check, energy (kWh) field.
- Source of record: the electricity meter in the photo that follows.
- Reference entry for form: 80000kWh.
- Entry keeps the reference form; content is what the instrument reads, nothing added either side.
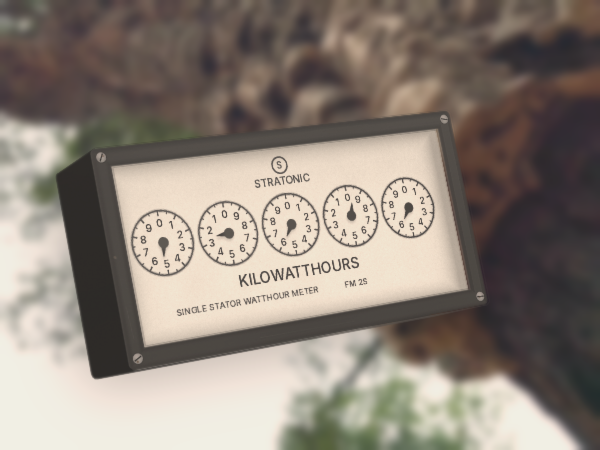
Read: 52596kWh
